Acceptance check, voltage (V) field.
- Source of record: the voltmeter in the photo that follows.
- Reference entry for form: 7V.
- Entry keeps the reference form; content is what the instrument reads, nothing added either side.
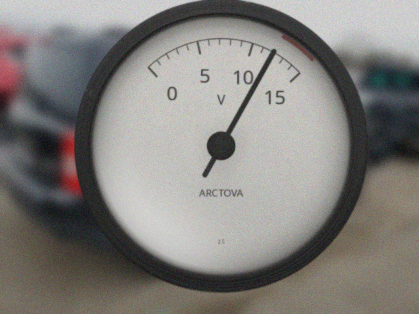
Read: 12V
